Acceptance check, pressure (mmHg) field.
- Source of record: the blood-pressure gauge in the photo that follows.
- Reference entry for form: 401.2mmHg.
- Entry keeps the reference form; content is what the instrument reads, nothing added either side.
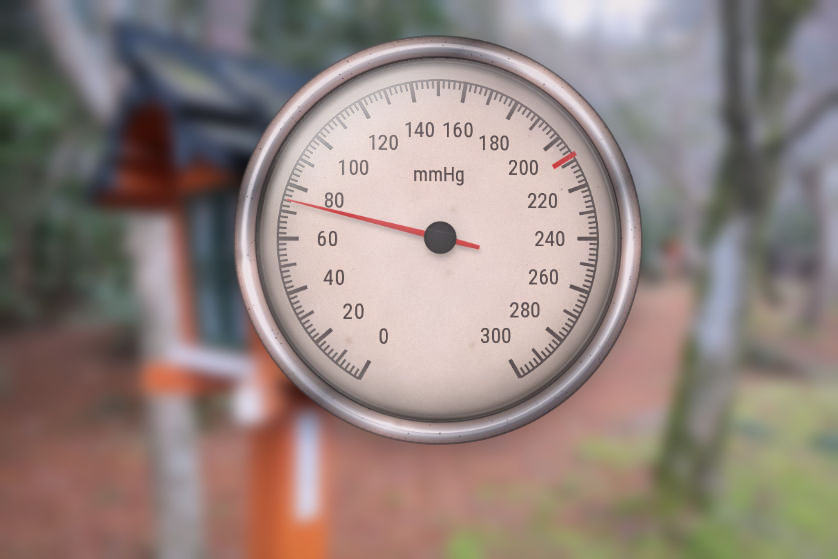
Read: 74mmHg
